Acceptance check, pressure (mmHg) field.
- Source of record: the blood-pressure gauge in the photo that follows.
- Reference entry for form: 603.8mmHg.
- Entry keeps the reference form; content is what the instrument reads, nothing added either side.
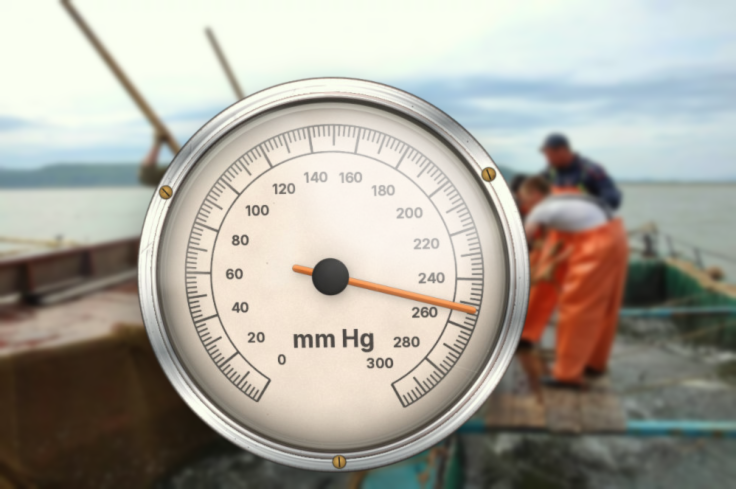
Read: 252mmHg
